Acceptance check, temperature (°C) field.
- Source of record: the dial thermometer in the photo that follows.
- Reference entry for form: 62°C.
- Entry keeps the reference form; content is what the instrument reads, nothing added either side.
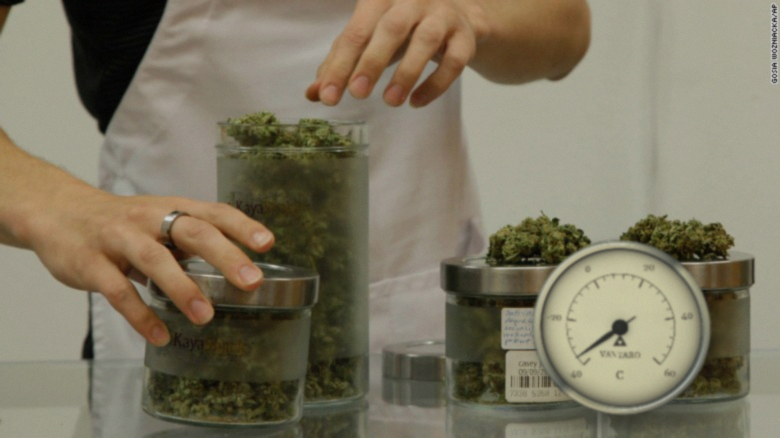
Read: -36°C
